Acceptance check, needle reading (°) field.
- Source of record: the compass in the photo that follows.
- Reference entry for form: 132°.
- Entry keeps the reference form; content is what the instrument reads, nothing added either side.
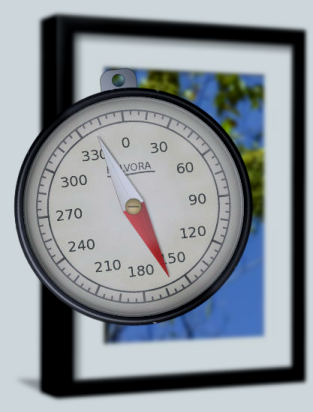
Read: 160°
